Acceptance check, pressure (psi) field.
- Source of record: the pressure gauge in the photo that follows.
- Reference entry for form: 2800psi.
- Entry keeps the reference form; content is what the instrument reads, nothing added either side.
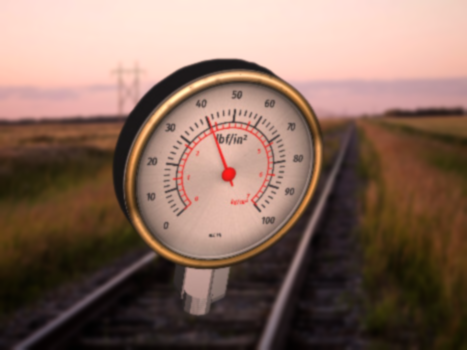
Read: 40psi
